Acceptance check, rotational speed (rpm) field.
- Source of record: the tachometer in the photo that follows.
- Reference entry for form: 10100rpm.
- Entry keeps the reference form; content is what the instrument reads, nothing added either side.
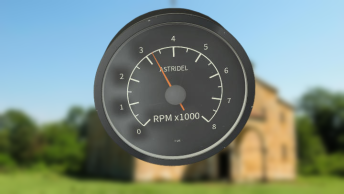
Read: 3250rpm
